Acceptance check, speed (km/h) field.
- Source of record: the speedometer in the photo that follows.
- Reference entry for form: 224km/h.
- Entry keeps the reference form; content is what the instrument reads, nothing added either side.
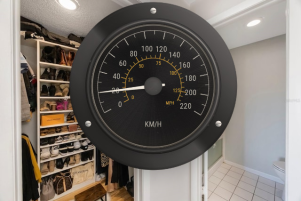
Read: 20km/h
